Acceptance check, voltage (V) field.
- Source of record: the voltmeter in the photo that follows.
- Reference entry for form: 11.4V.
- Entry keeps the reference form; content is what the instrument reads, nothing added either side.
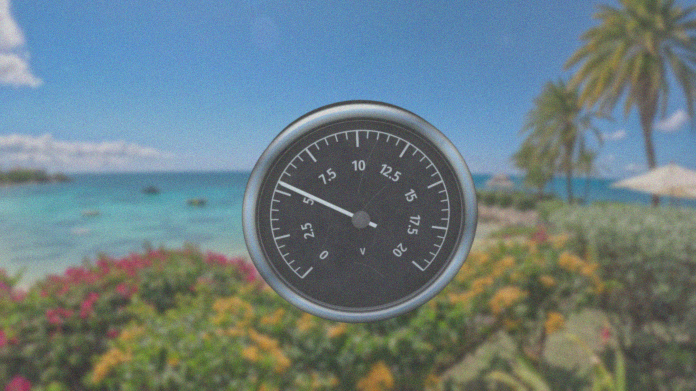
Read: 5.5V
